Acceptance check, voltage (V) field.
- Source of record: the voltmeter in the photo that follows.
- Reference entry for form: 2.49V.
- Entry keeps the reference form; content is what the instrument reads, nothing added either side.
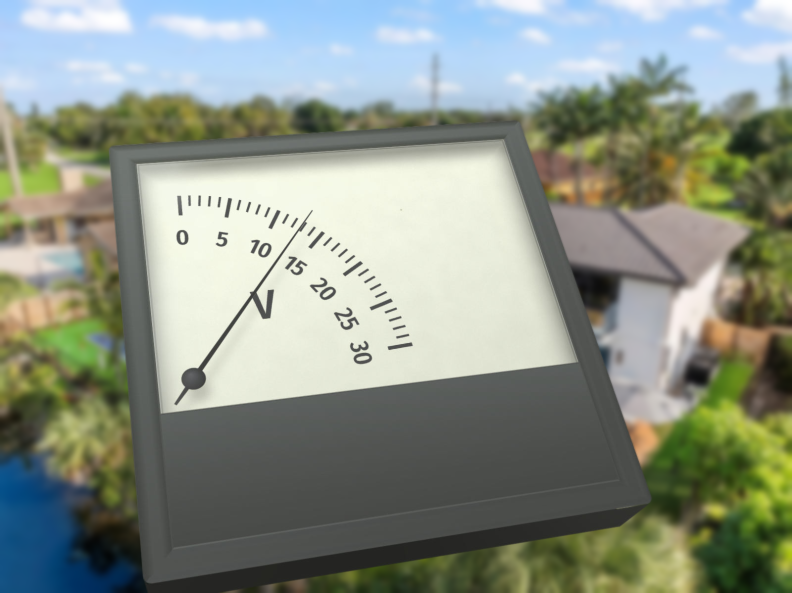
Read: 13V
